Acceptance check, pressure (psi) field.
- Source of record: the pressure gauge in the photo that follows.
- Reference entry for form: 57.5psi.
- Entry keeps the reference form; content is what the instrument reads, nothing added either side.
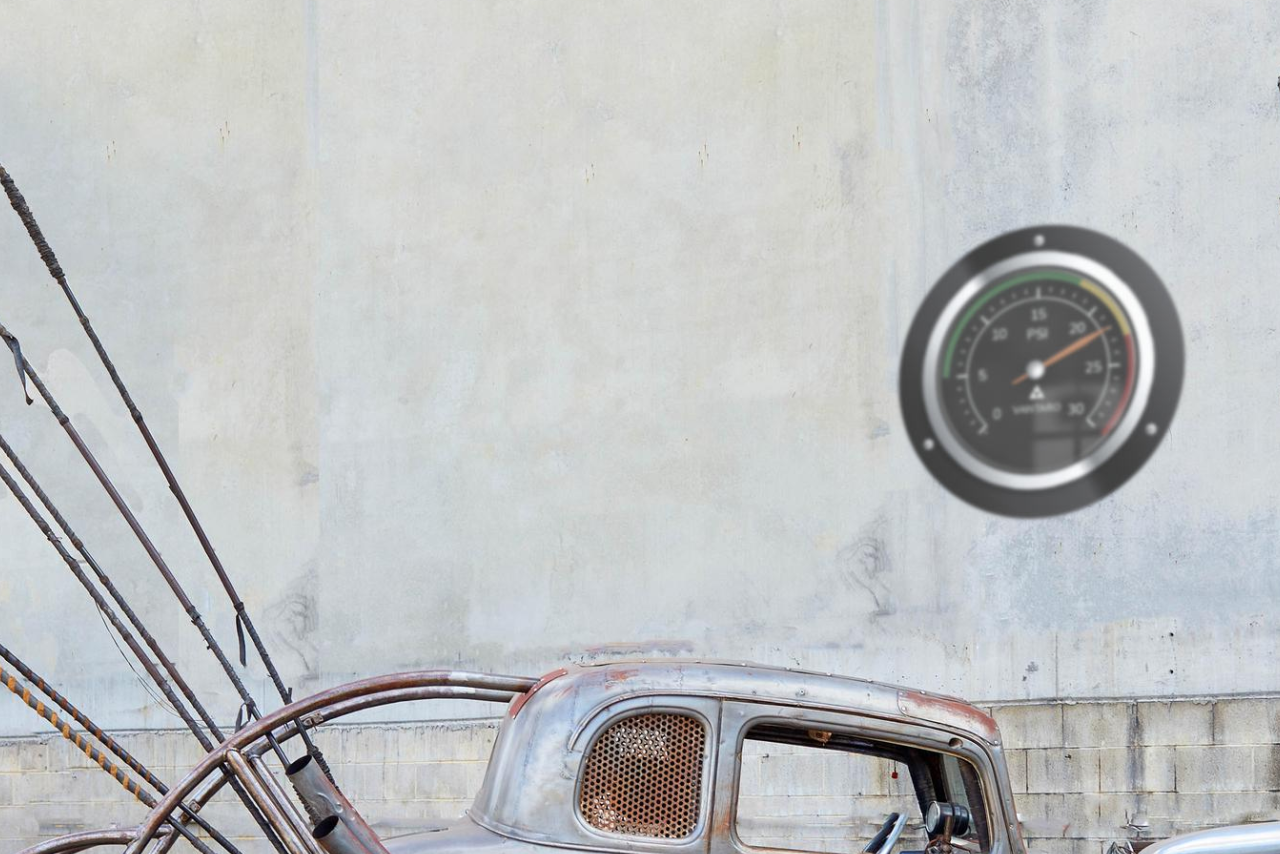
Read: 22psi
